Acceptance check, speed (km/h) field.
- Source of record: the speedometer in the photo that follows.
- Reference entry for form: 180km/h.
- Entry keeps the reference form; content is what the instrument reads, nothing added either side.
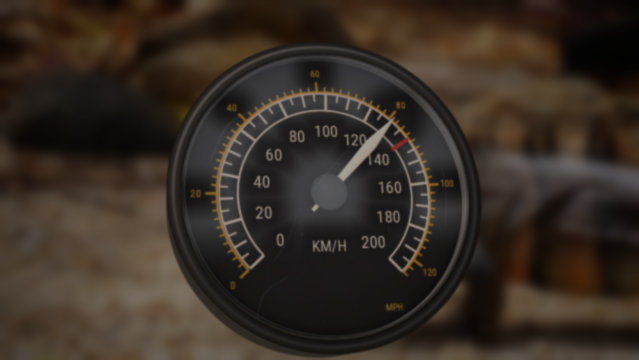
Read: 130km/h
